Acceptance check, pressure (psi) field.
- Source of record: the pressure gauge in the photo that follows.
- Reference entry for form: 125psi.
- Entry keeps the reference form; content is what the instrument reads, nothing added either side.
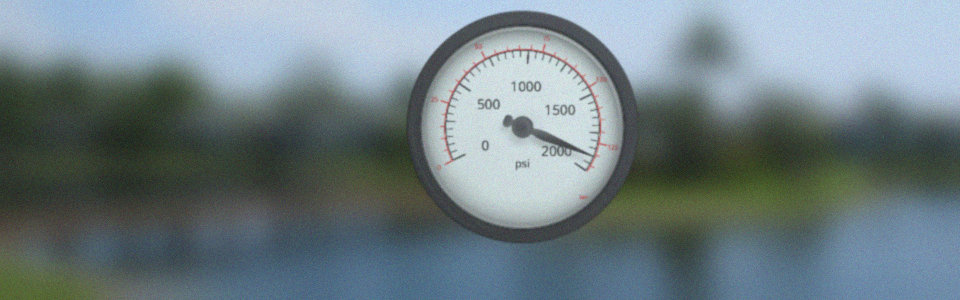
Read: 1900psi
